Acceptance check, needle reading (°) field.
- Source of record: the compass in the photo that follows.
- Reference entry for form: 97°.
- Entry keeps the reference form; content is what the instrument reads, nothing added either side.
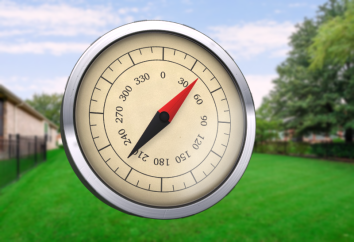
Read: 40°
